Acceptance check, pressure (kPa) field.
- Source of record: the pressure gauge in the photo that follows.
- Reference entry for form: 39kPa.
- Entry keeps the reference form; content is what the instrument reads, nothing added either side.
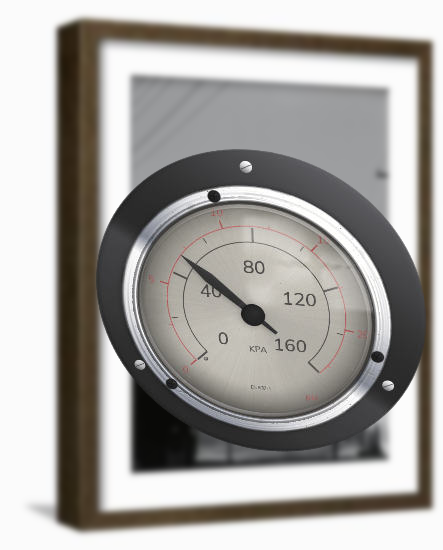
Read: 50kPa
